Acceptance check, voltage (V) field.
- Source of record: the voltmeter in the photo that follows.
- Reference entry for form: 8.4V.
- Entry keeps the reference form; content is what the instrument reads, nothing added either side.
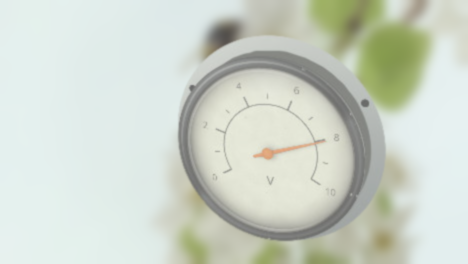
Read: 8V
